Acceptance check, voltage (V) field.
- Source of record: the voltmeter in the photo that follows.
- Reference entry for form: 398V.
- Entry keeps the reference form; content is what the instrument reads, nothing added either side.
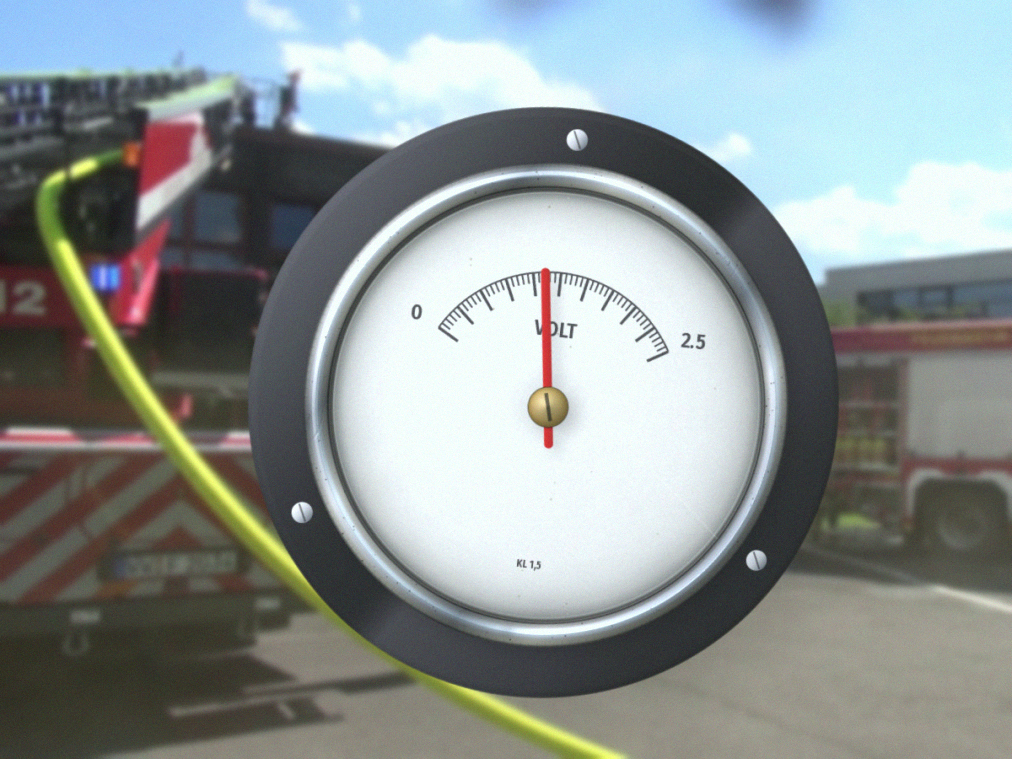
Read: 1.1V
